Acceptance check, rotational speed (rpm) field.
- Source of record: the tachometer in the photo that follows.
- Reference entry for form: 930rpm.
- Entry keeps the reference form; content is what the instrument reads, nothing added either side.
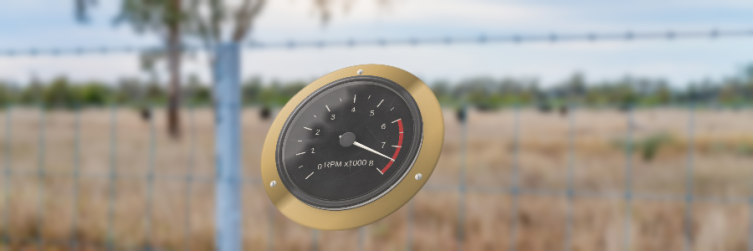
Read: 7500rpm
